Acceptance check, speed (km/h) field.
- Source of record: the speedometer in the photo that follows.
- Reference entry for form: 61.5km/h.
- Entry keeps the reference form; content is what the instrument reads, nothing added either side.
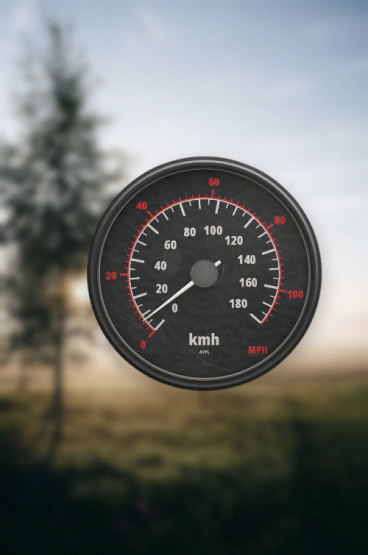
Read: 7.5km/h
